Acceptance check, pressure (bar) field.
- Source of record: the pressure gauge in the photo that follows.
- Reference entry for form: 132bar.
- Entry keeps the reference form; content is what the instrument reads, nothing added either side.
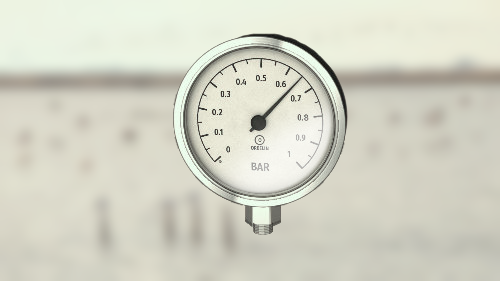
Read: 0.65bar
